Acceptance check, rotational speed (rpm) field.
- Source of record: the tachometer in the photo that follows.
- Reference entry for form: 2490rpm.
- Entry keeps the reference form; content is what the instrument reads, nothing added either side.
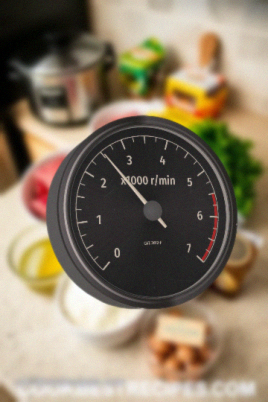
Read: 2500rpm
